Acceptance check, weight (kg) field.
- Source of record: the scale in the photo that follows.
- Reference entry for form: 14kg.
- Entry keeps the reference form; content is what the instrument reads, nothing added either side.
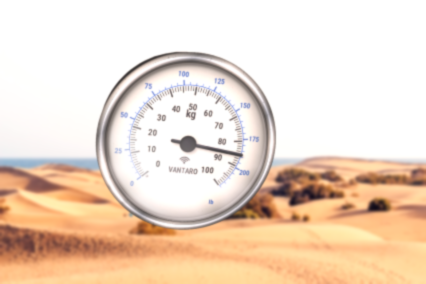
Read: 85kg
